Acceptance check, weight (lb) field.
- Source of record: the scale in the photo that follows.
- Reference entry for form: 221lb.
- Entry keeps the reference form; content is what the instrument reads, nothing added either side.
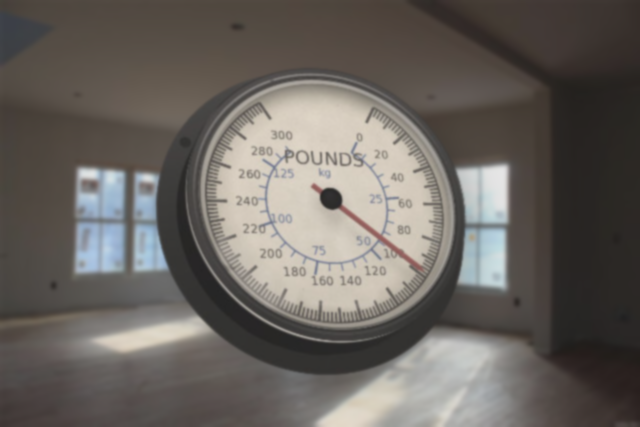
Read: 100lb
